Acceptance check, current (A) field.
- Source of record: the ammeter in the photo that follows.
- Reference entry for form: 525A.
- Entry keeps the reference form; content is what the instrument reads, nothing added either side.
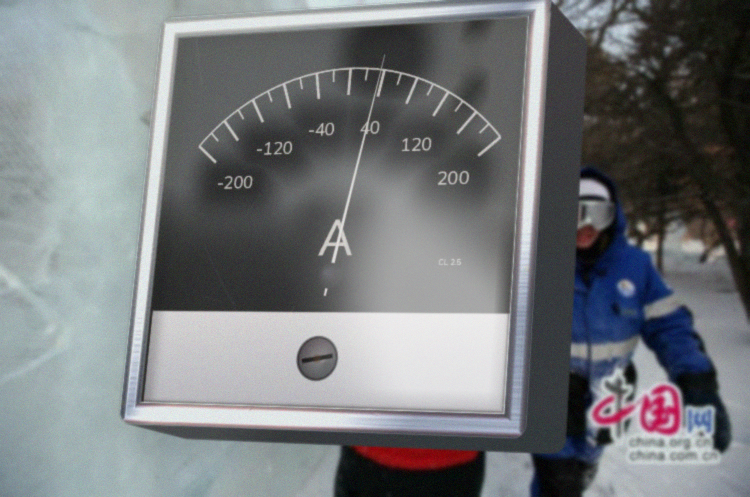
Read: 40A
